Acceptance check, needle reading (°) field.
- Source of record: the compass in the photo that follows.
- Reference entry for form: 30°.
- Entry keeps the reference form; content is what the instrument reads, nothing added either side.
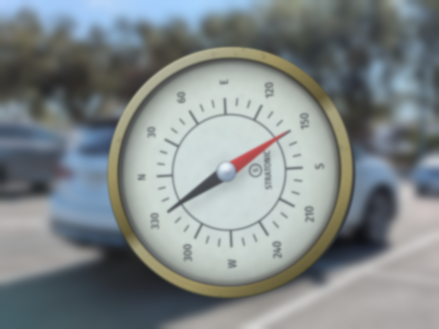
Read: 150°
